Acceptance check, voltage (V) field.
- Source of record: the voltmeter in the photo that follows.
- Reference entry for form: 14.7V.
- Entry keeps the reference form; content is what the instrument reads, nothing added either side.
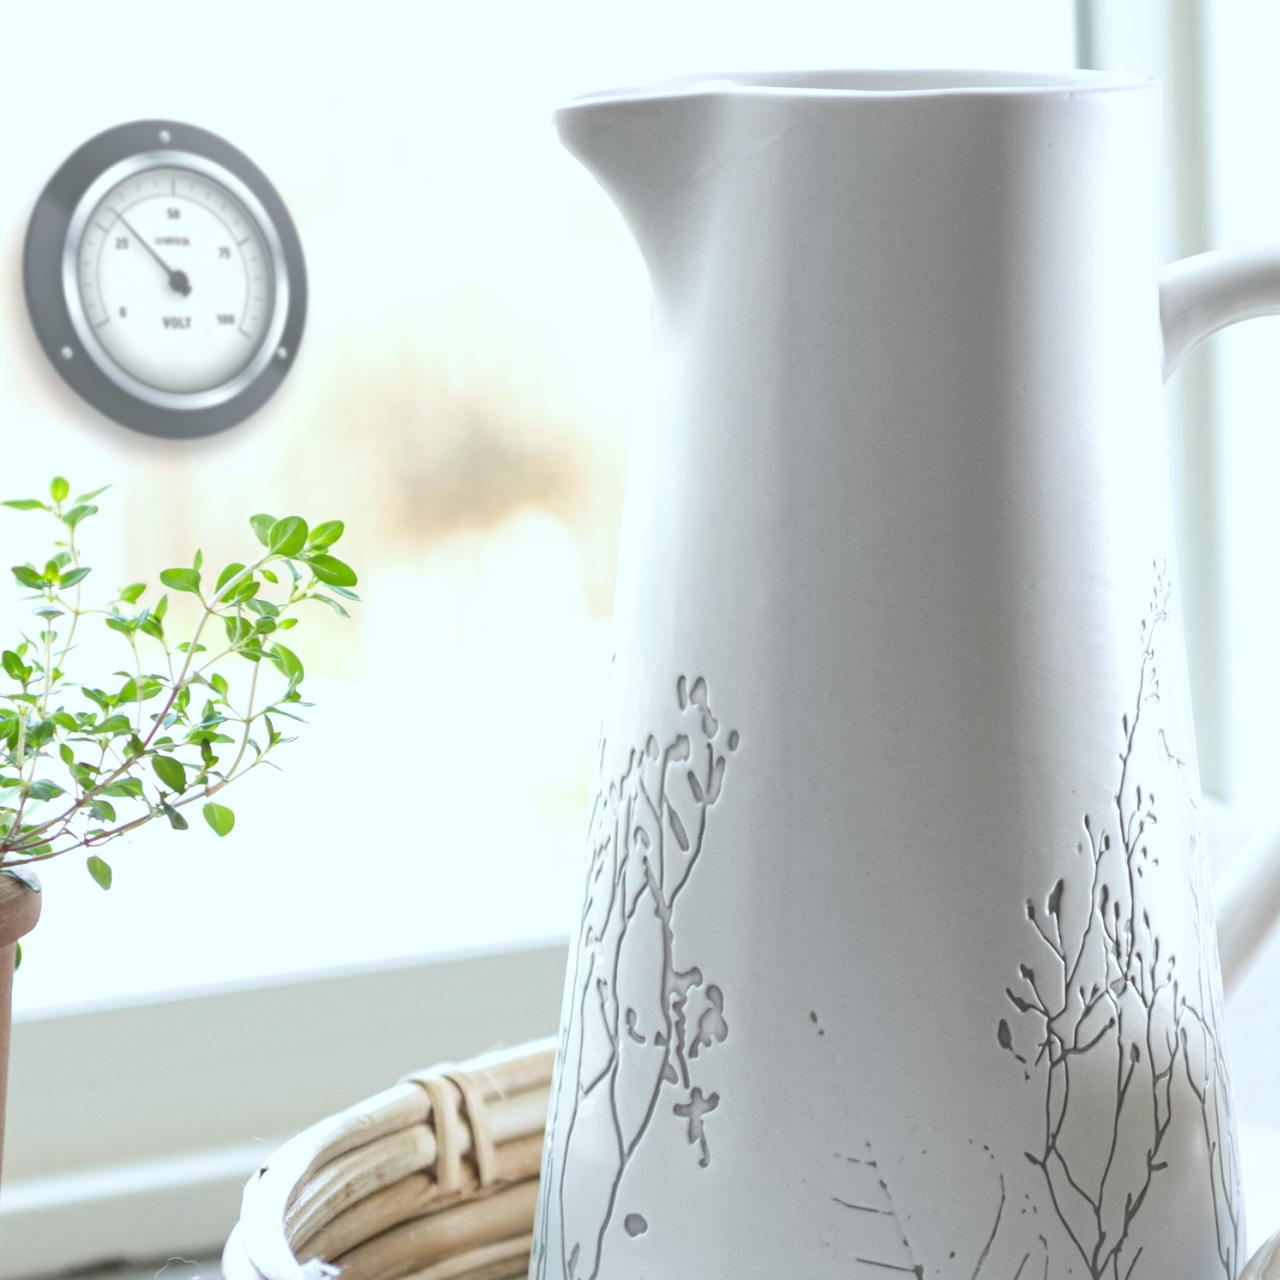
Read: 30V
